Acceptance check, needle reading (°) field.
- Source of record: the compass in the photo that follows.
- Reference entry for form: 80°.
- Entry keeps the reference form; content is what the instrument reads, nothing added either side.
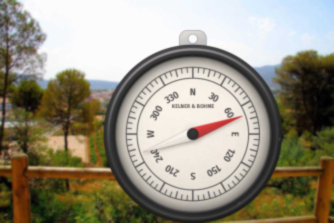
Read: 70°
